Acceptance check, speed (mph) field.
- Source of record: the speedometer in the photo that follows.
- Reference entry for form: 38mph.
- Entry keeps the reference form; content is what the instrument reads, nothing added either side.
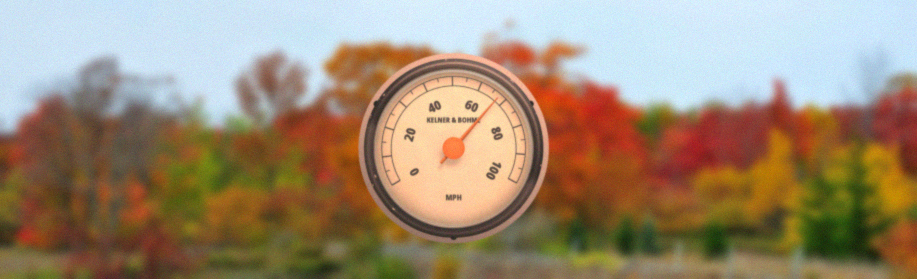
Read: 67.5mph
